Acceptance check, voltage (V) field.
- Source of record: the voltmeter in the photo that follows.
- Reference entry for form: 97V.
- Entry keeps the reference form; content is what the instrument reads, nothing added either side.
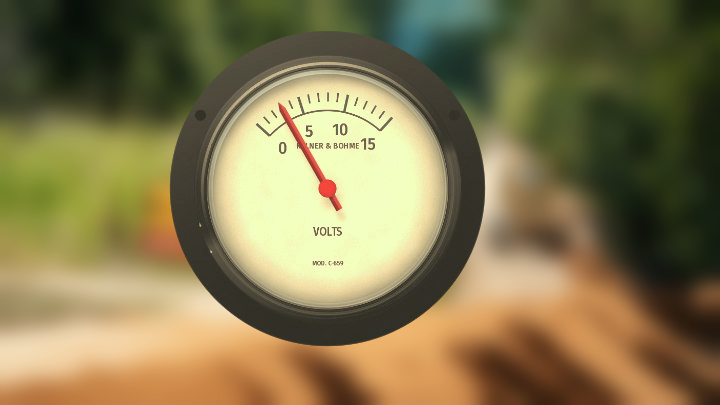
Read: 3V
